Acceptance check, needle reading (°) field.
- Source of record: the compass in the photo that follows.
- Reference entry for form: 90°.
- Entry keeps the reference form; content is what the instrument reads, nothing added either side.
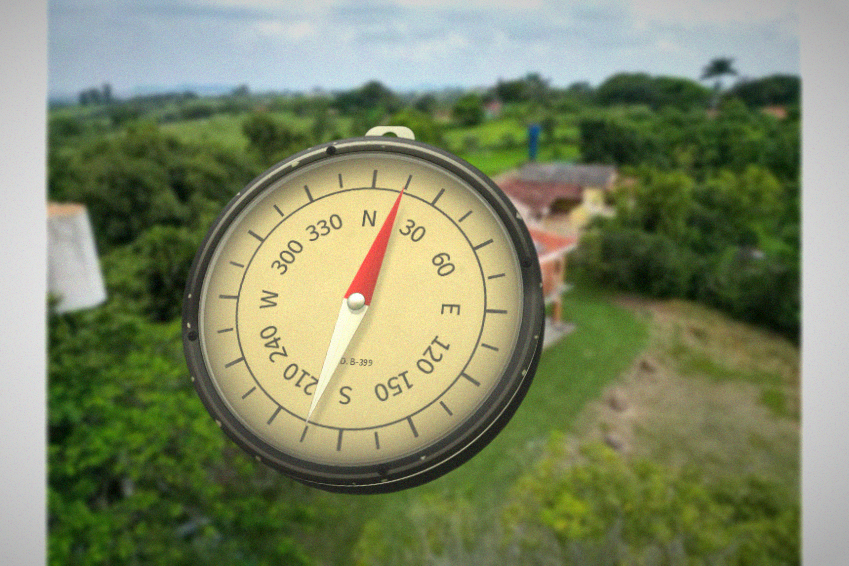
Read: 15°
